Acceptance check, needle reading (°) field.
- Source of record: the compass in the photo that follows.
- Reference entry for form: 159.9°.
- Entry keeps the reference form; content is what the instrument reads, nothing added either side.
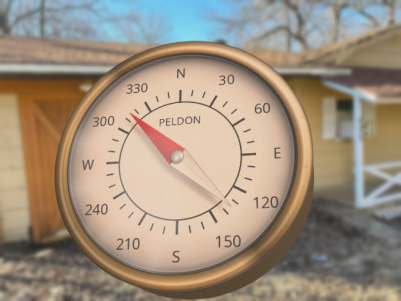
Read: 315°
